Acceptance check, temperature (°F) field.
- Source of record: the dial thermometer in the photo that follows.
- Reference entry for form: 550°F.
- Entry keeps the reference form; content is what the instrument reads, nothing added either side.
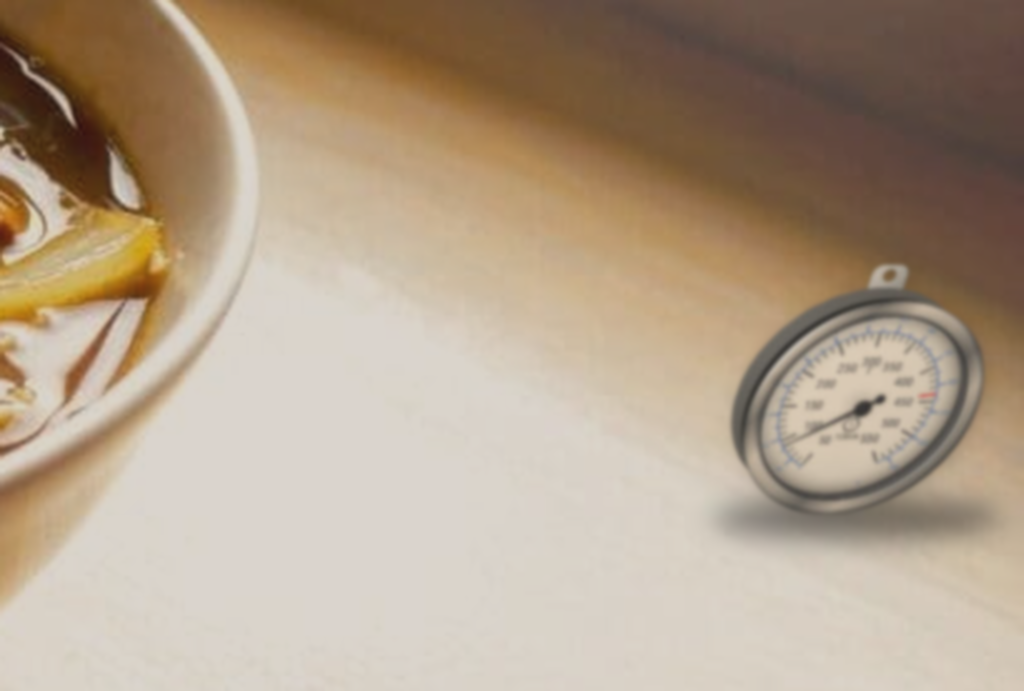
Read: 100°F
